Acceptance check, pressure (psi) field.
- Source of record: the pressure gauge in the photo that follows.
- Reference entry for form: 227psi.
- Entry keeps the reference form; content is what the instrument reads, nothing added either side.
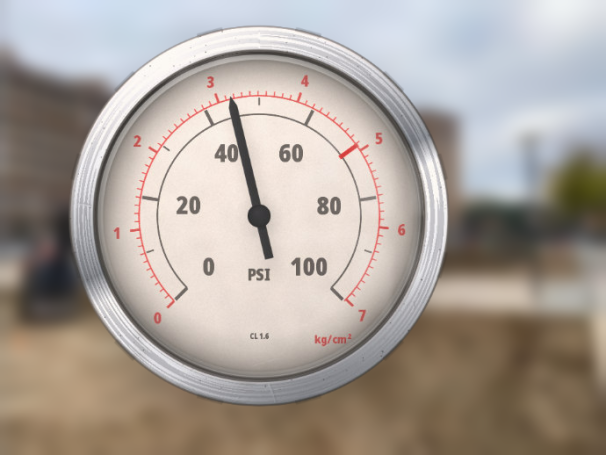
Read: 45psi
